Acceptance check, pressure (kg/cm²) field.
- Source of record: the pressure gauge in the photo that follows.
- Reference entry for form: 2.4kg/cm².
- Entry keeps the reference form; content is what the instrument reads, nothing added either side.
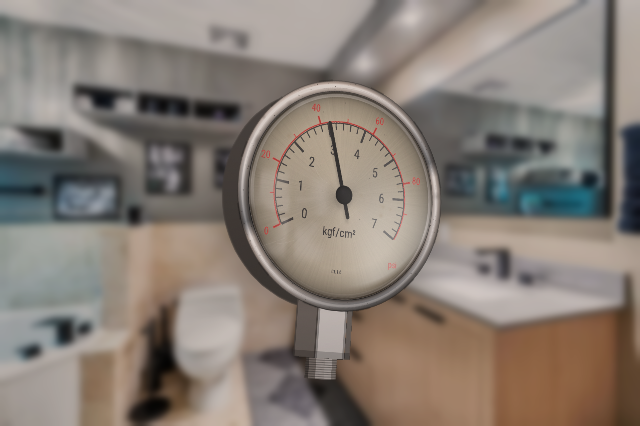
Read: 3kg/cm²
